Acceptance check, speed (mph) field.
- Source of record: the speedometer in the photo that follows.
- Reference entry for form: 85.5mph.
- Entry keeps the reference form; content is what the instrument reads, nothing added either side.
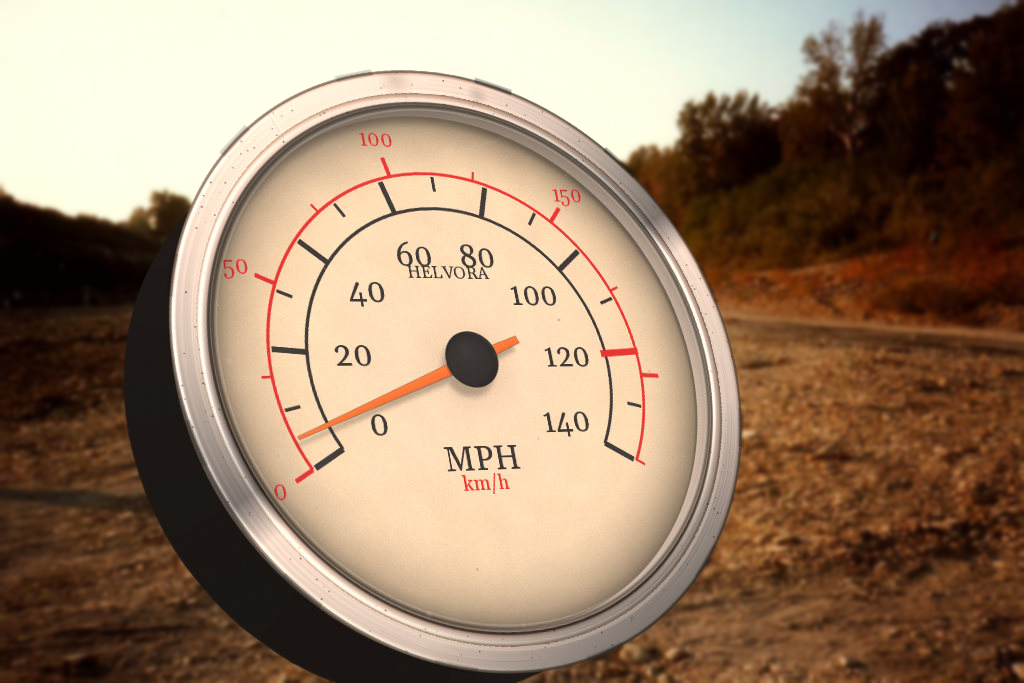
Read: 5mph
